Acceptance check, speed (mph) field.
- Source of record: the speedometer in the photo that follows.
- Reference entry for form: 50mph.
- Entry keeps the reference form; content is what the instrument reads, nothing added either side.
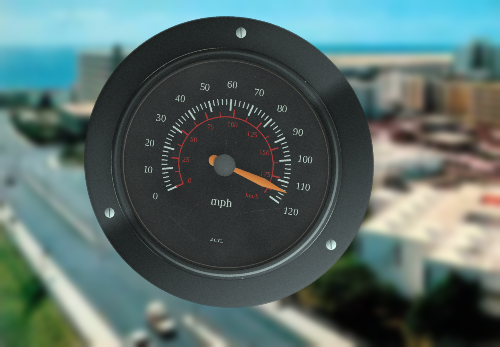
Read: 114mph
